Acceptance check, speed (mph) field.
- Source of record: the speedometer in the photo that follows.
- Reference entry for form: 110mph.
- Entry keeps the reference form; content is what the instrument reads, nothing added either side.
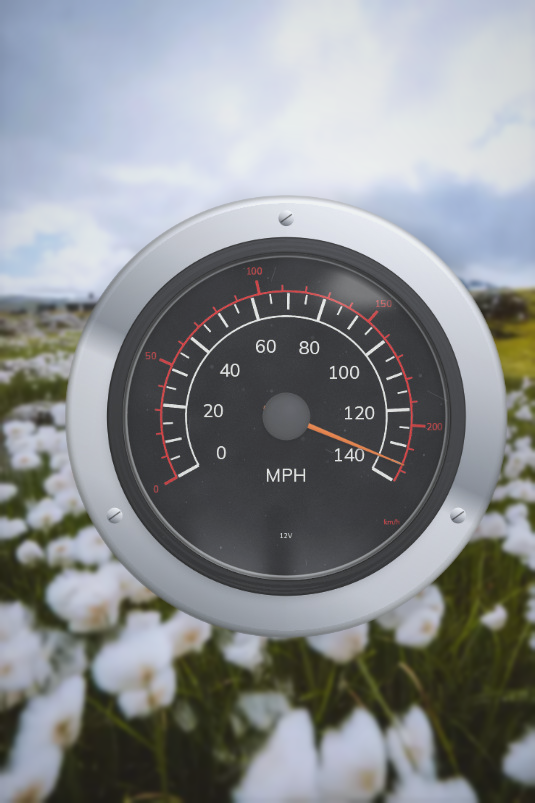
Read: 135mph
